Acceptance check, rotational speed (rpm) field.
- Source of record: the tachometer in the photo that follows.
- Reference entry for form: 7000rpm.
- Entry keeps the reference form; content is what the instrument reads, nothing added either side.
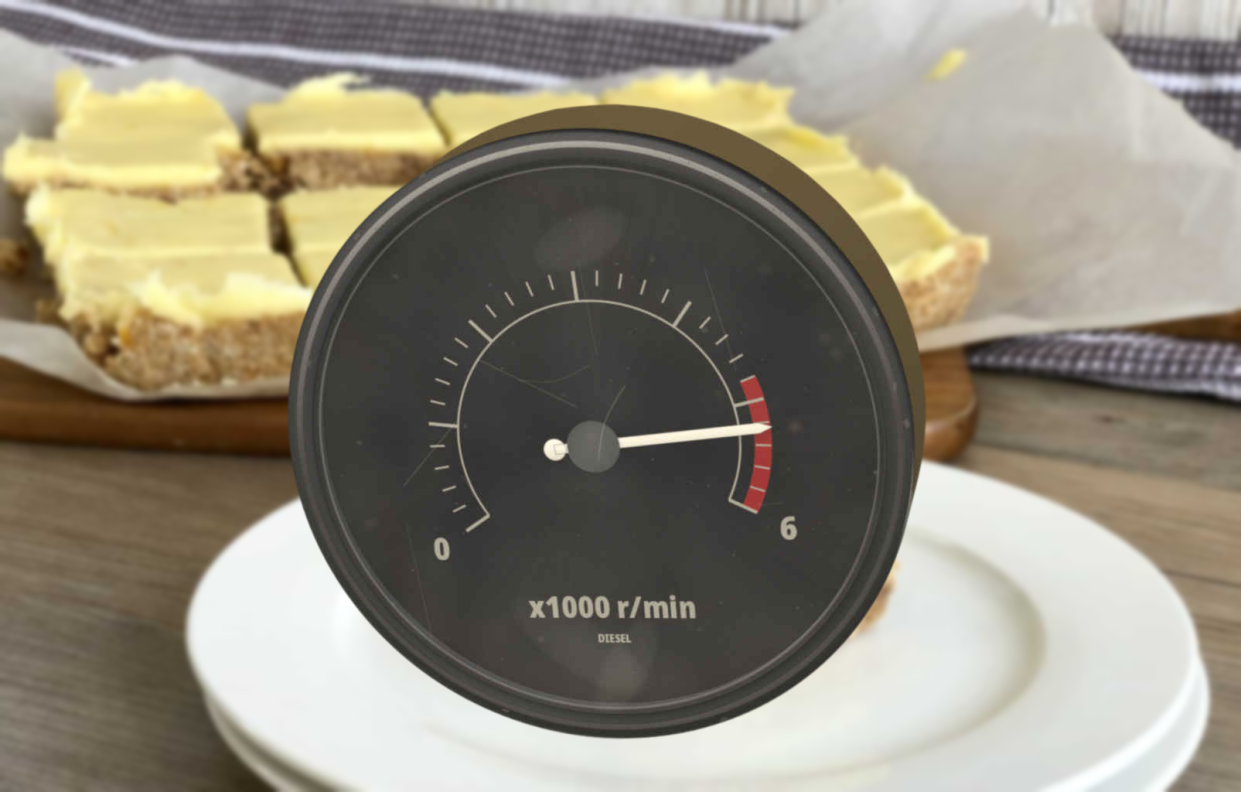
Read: 5200rpm
